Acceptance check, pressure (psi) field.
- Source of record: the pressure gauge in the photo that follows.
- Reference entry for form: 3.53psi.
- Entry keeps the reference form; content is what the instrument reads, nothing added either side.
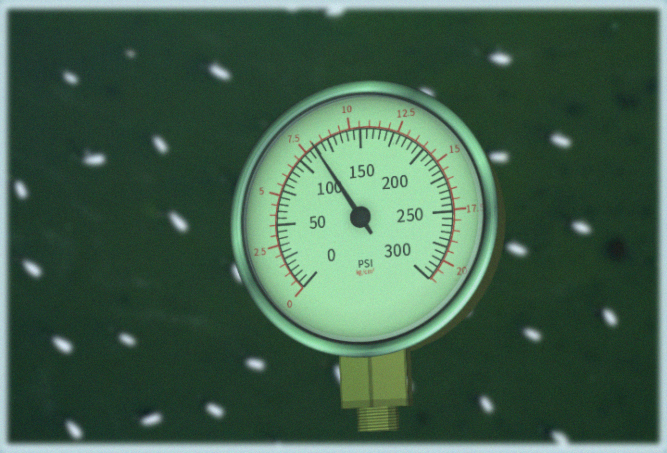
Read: 115psi
